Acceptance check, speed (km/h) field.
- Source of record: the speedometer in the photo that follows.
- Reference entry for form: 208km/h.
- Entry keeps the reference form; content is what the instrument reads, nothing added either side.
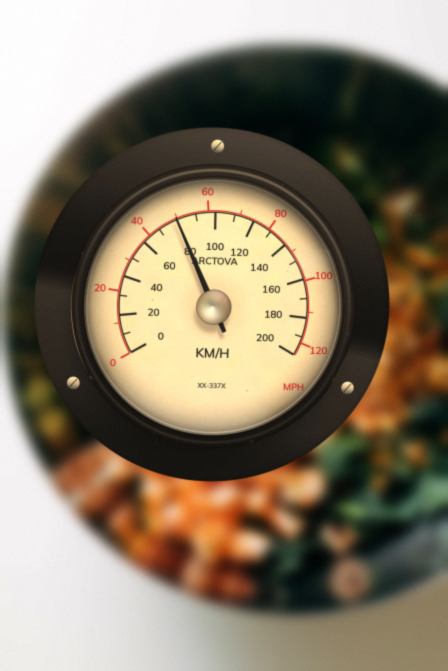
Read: 80km/h
